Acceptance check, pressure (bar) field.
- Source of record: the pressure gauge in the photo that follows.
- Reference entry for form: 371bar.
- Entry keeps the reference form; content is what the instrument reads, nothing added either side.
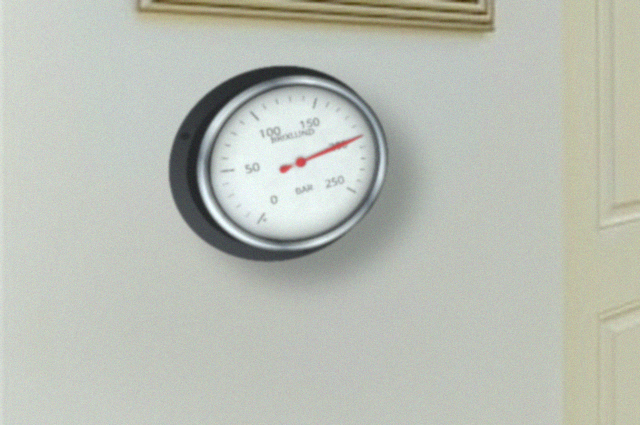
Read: 200bar
